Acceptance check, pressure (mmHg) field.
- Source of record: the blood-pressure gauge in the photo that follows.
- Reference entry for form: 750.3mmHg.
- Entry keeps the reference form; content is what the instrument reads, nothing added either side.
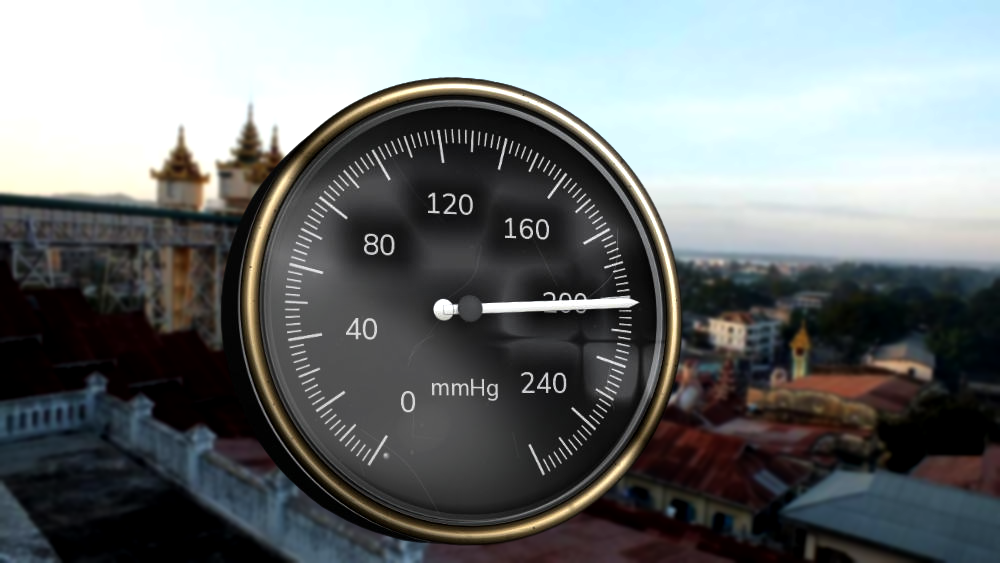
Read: 202mmHg
